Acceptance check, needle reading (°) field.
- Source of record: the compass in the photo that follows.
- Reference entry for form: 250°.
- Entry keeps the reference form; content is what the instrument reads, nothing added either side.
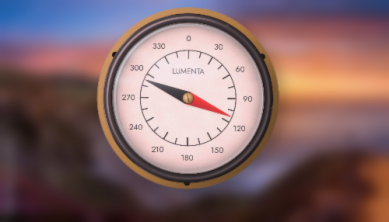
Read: 112.5°
